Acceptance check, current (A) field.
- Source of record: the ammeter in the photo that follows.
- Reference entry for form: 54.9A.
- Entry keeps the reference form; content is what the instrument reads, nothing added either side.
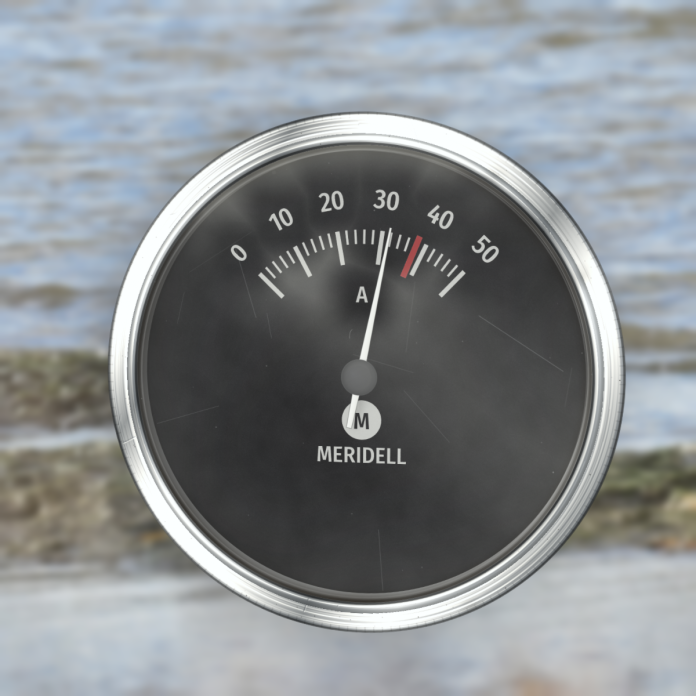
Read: 32A
